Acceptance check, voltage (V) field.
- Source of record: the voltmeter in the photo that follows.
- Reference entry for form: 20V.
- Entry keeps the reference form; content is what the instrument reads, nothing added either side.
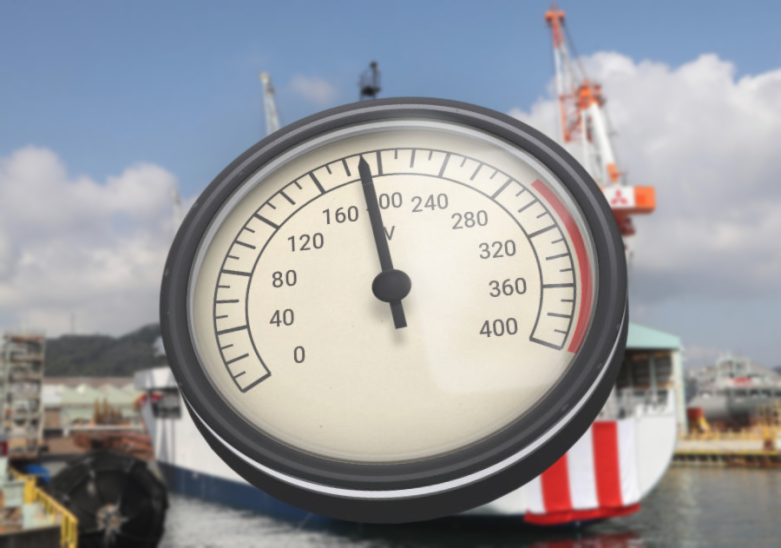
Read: 190V
